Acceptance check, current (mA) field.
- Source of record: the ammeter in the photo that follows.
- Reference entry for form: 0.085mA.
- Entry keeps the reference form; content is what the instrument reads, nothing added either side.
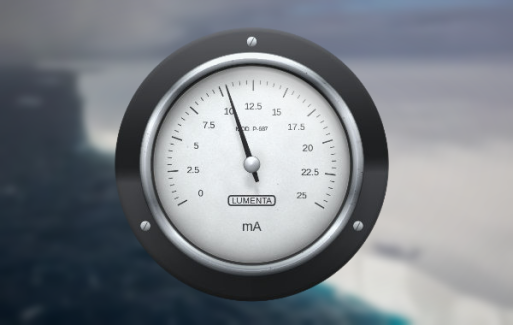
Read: 10.5mA
